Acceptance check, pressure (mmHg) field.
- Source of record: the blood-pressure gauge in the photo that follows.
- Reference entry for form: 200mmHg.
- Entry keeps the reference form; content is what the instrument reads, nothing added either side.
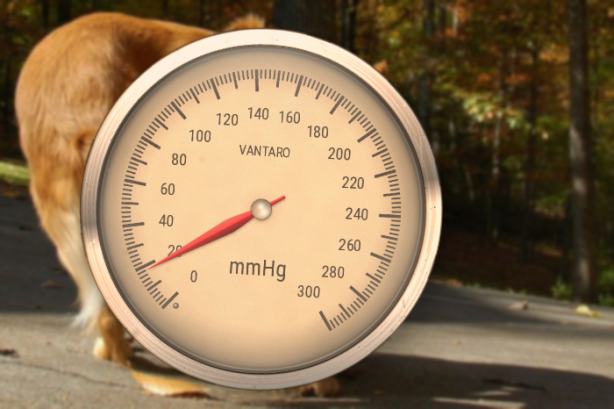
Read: 18mmHg
